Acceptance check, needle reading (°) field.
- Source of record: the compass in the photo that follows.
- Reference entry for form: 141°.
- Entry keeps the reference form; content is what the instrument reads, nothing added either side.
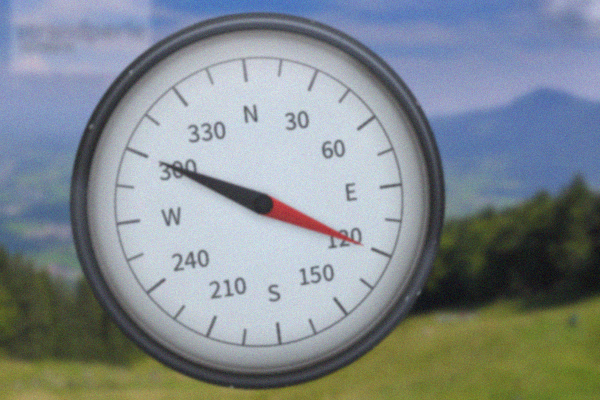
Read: 120°
